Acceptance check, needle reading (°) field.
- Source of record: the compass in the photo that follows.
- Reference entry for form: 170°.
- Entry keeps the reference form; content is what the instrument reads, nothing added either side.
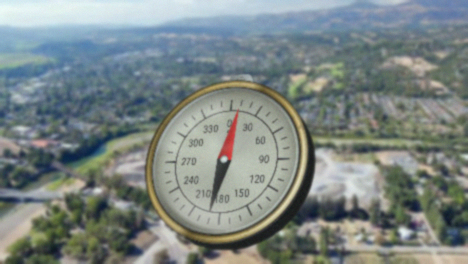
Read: 10°
